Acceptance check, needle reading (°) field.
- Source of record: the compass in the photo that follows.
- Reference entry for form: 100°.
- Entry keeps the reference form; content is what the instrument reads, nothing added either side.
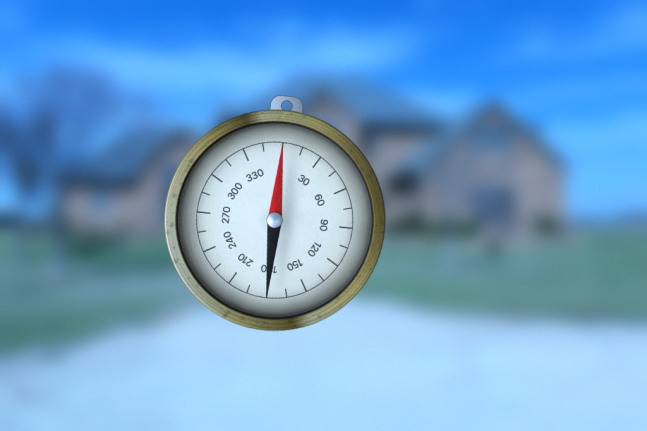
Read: 0°
